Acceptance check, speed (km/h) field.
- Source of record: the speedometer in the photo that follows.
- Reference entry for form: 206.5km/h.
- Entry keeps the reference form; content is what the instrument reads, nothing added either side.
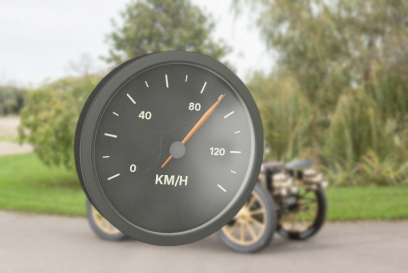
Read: 90km/h
